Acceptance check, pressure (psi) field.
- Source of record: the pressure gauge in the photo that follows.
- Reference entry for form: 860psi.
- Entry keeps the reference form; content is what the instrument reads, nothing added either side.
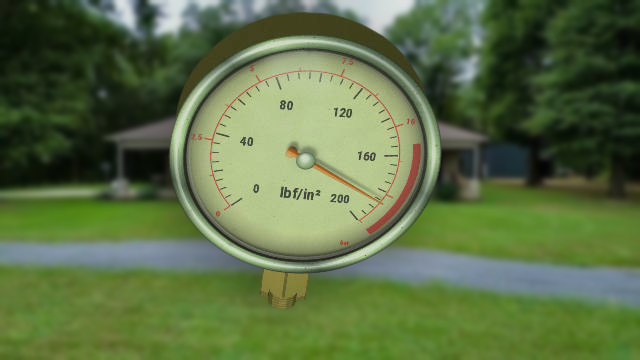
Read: 185psi
